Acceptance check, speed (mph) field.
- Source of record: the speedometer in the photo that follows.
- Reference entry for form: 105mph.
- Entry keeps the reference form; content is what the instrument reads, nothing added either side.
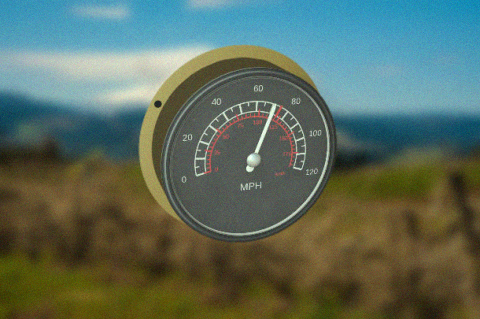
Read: 70mph
